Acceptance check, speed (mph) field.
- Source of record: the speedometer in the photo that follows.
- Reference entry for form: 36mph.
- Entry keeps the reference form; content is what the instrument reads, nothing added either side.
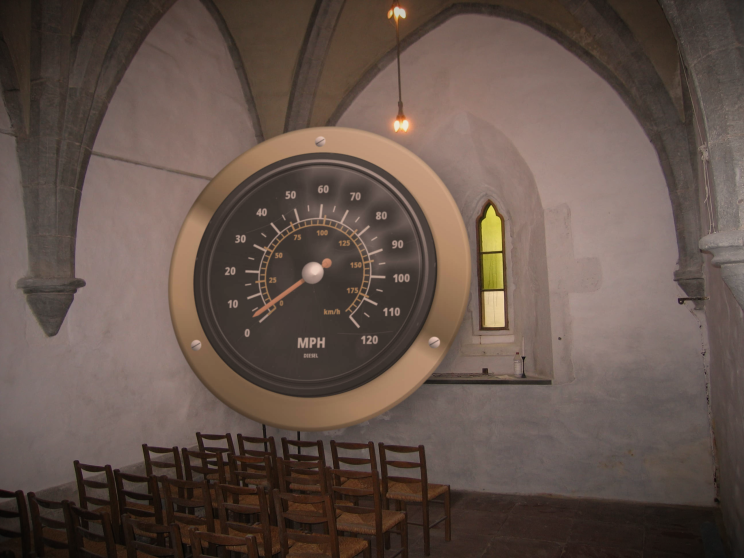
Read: 2.5mph
